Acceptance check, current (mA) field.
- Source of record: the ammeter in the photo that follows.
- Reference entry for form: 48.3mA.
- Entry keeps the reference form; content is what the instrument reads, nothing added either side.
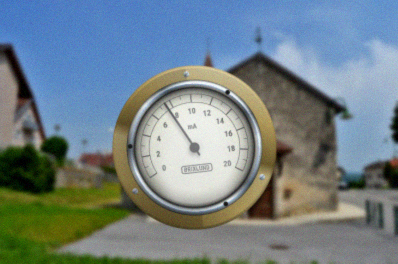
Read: 7.5mA
